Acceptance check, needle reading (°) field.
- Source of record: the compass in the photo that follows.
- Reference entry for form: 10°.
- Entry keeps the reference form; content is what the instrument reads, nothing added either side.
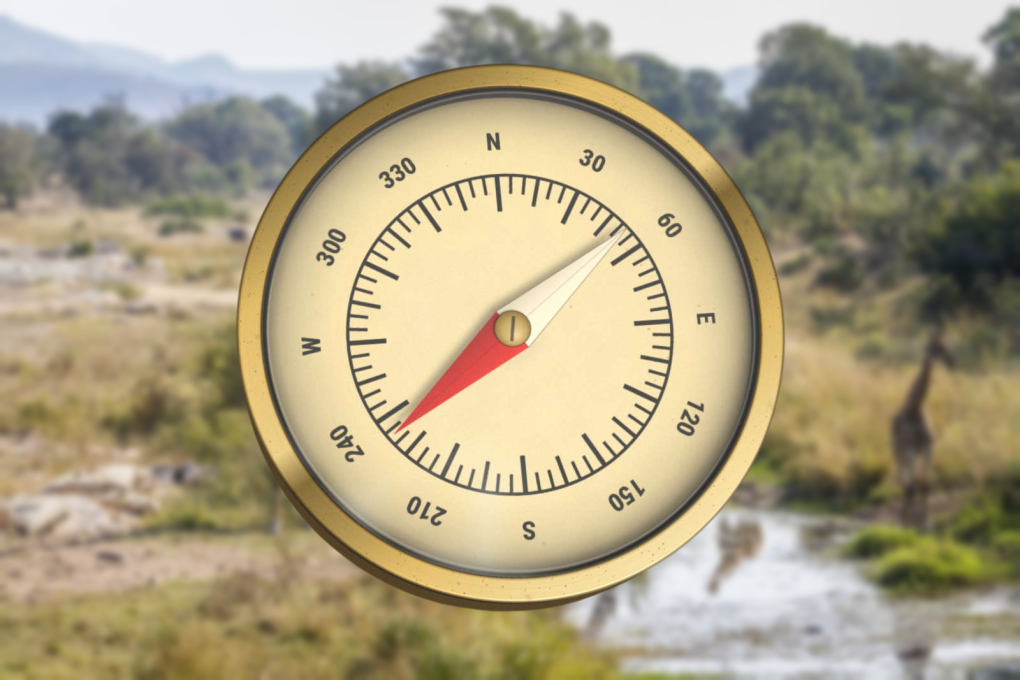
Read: 232.5°
